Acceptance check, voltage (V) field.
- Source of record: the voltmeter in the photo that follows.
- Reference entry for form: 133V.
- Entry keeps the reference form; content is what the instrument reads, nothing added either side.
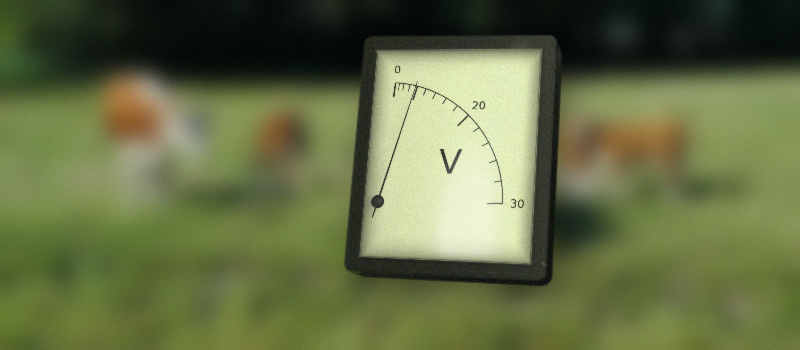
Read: 10V
